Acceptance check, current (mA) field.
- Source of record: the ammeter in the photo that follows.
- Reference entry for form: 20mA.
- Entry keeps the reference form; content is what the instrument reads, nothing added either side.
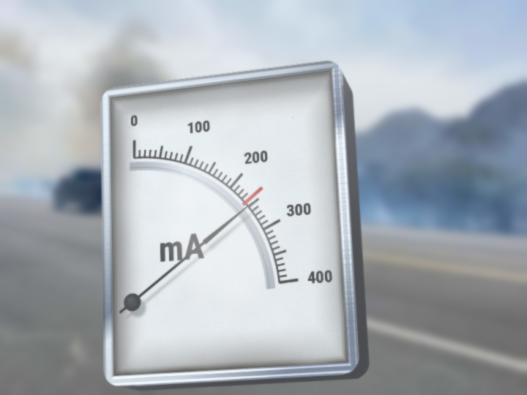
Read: 250mA
